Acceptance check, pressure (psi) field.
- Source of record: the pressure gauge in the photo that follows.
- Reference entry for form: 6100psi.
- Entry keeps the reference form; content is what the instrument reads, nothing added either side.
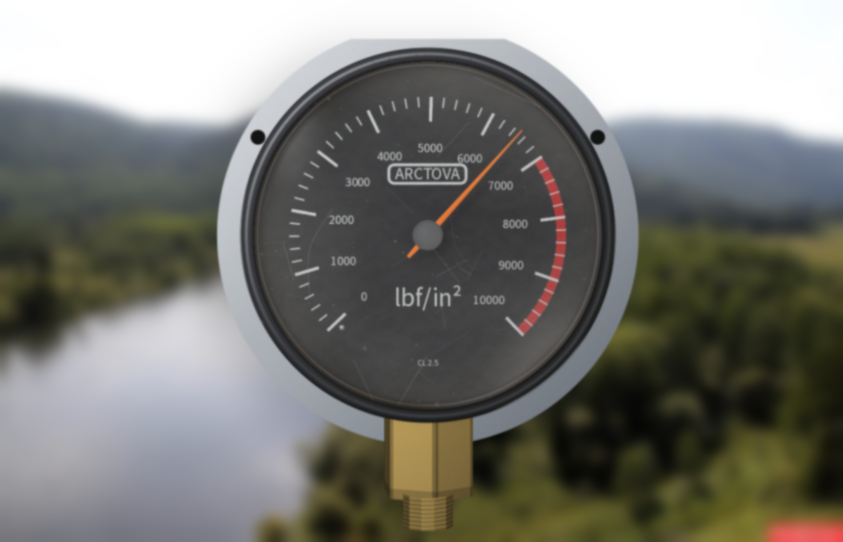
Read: 6500psi
